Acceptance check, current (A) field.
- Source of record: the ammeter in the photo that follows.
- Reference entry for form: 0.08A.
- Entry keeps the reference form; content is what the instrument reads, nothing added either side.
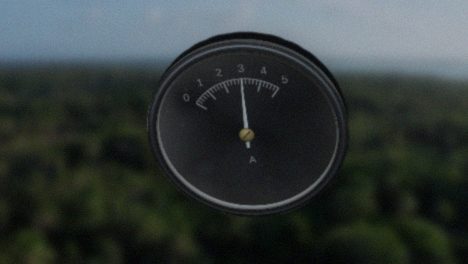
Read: 3A
